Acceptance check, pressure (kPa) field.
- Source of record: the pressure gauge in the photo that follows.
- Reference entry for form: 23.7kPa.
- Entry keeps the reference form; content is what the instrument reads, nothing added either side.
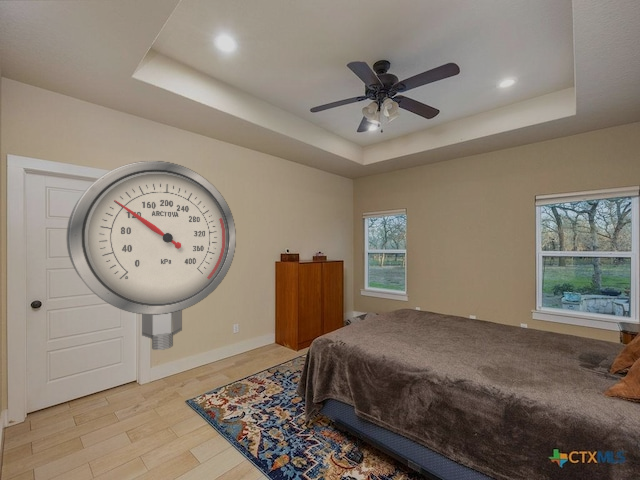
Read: 120kPa
